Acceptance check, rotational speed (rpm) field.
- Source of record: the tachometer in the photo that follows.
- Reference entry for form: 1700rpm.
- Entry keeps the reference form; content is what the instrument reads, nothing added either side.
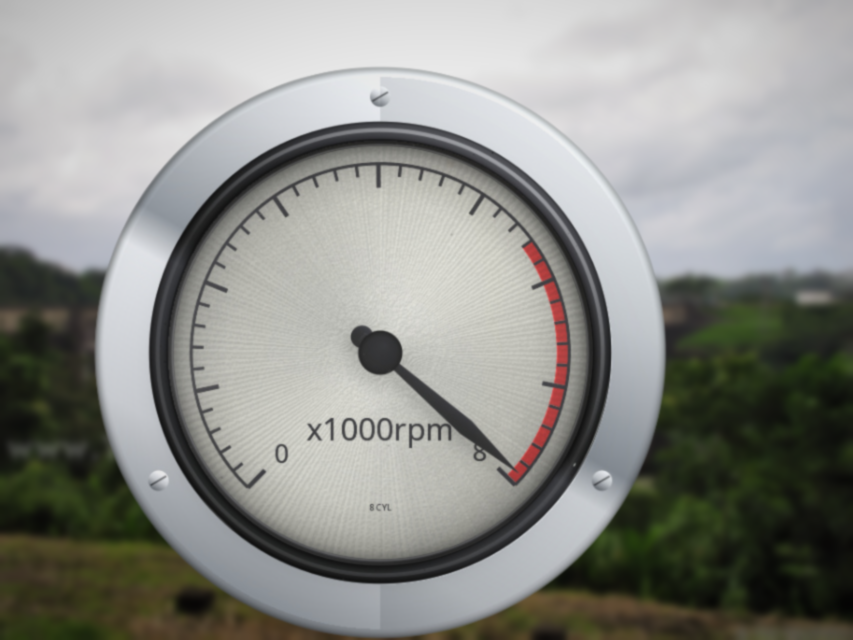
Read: 7900rpm
